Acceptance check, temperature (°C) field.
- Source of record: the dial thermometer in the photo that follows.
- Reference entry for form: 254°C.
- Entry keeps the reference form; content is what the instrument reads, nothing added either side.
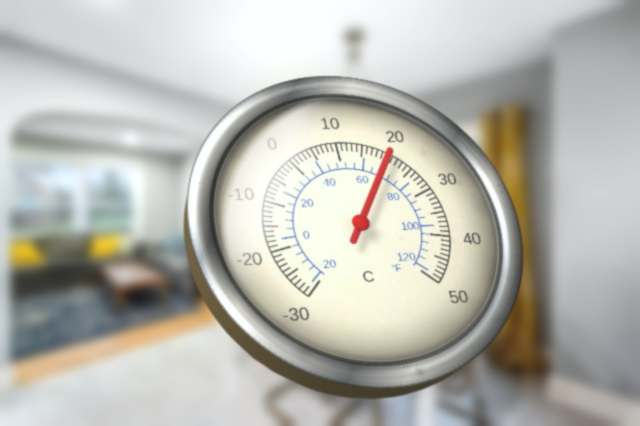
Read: 20°C
